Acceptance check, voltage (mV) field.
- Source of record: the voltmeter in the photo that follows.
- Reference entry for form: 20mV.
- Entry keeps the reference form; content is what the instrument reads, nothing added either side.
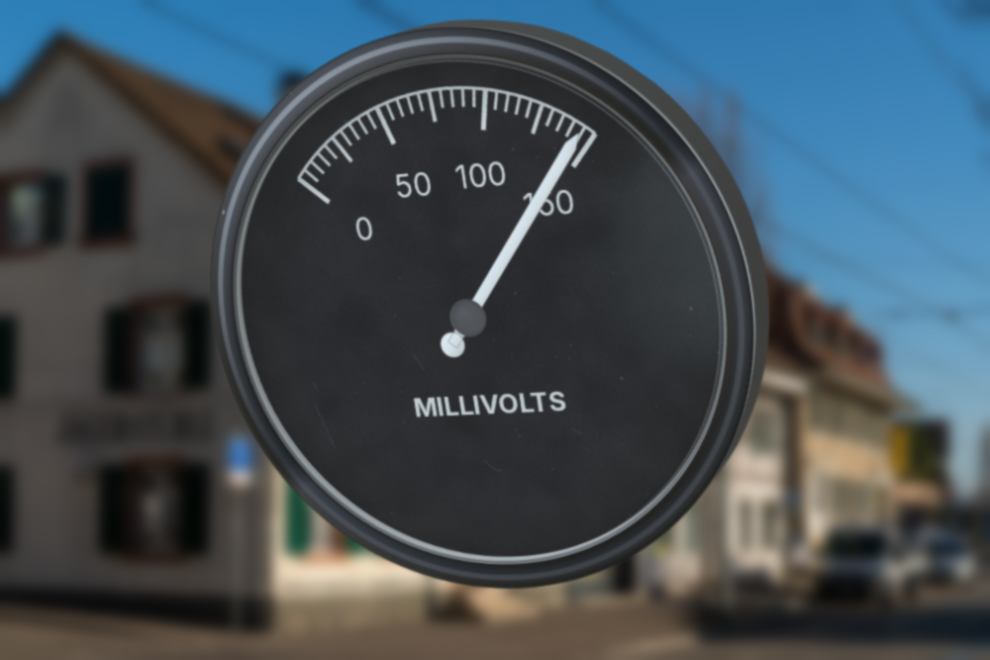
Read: 145mV
